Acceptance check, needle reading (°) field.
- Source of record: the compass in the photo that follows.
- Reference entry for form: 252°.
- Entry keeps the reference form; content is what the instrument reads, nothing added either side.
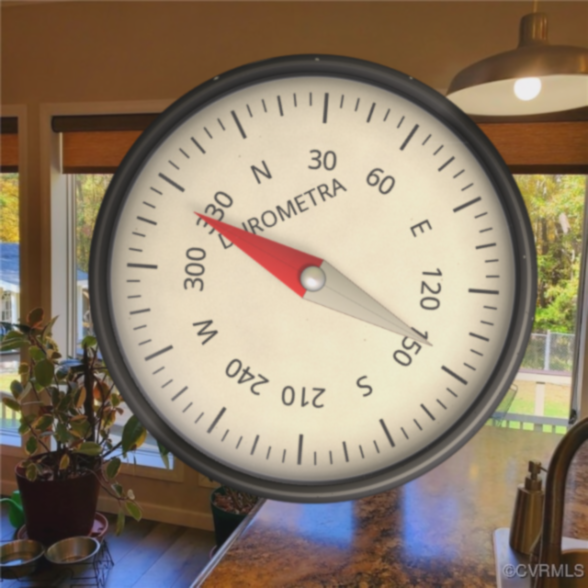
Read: 325°
